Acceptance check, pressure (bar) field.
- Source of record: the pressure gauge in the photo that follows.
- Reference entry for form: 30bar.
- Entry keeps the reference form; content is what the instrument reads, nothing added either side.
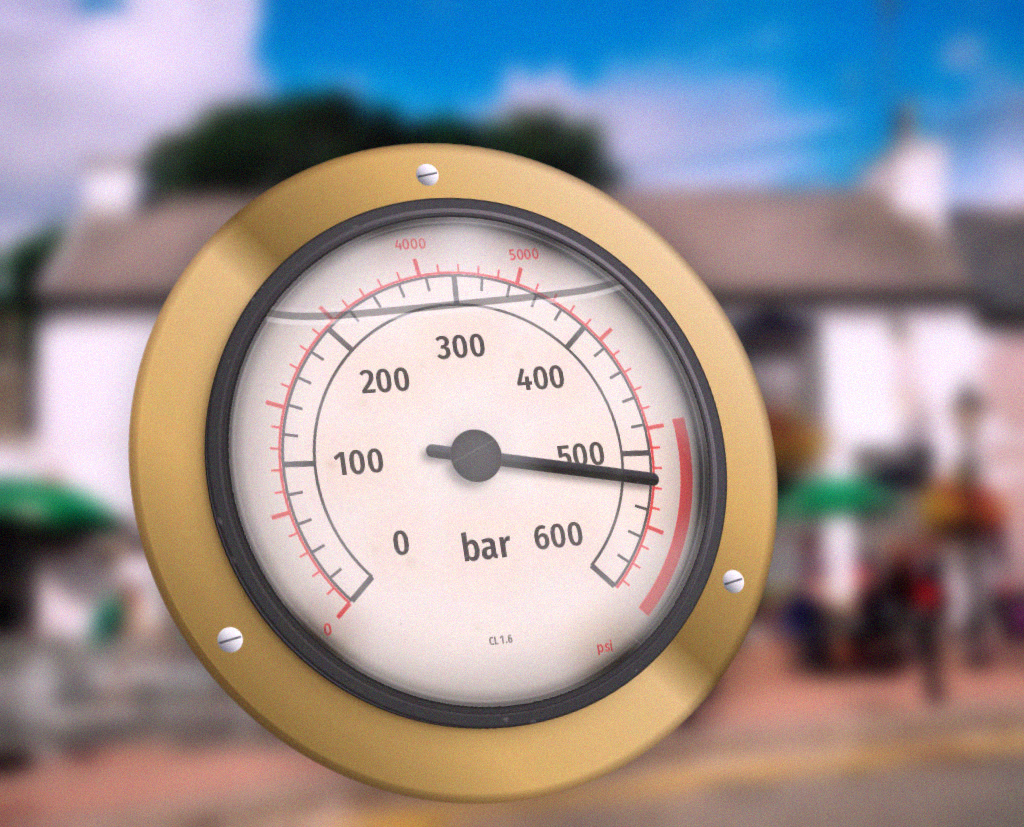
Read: 520bar
